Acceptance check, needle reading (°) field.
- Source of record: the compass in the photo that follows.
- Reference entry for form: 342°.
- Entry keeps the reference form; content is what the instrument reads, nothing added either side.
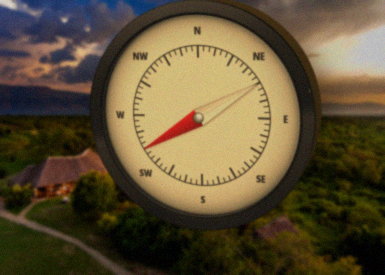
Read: 240°
